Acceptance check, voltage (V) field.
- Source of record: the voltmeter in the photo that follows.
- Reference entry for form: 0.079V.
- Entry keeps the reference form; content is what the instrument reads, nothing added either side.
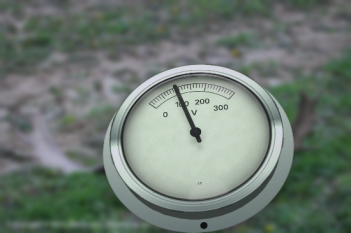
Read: 100V
